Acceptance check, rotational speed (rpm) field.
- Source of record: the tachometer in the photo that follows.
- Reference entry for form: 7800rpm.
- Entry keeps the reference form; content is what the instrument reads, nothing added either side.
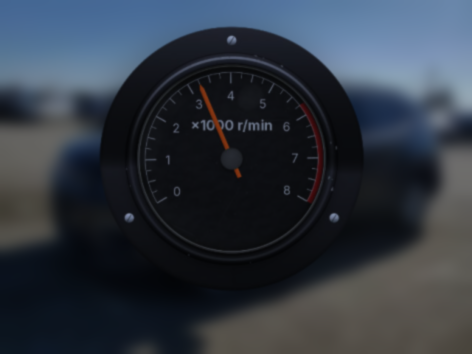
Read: 3250rpm
